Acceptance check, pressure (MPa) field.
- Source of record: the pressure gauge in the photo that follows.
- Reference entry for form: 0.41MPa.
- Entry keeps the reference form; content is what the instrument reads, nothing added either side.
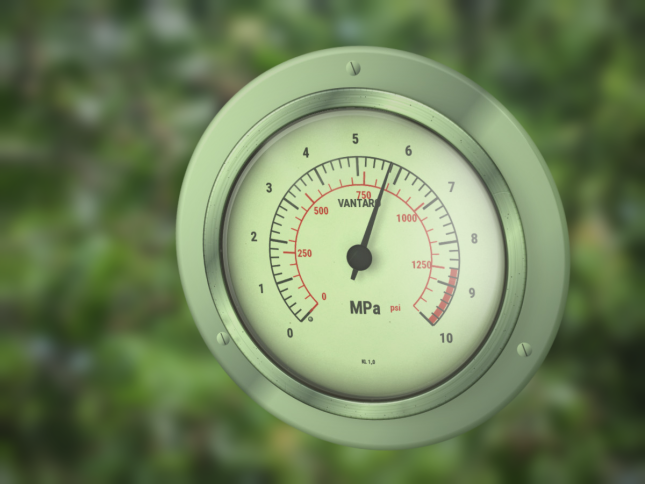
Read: 5.8MPa
